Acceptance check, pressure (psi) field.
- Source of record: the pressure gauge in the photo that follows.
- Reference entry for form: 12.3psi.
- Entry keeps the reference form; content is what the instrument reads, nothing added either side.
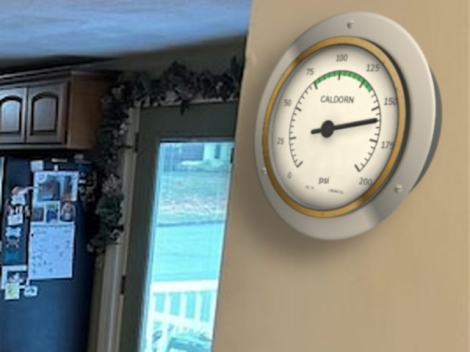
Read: 160psi
